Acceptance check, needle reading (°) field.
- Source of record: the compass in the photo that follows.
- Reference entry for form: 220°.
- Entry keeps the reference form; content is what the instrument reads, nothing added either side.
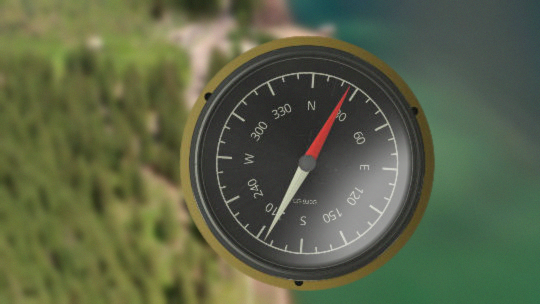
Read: 25°
